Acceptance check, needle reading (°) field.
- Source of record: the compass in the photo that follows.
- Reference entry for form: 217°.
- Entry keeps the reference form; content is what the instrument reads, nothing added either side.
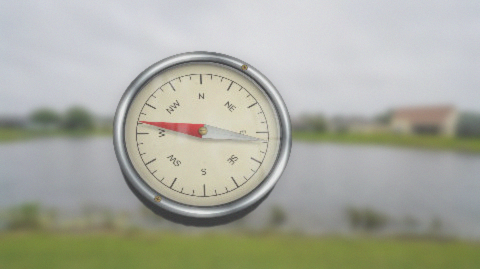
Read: 280°
